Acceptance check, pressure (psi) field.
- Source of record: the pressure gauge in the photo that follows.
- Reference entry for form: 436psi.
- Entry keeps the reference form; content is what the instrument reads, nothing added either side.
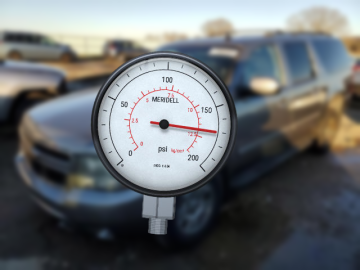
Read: 170psi
